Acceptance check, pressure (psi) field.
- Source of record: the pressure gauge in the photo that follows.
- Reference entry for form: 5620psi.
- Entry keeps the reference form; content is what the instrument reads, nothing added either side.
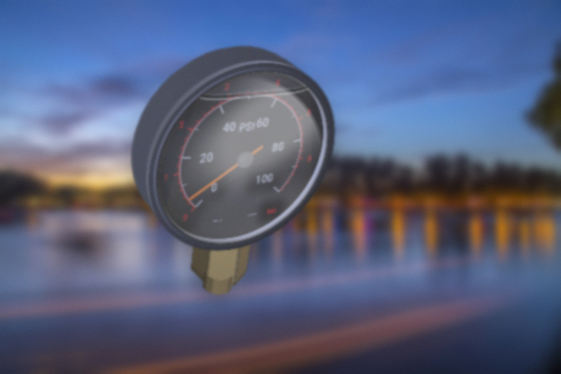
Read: 5psi
